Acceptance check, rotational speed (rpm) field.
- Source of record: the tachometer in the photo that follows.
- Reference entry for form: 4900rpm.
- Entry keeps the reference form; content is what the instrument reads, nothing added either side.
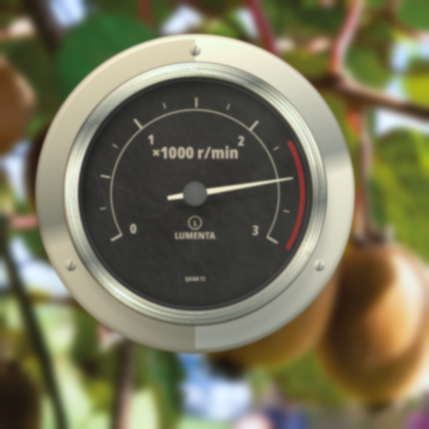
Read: 2500rpm
